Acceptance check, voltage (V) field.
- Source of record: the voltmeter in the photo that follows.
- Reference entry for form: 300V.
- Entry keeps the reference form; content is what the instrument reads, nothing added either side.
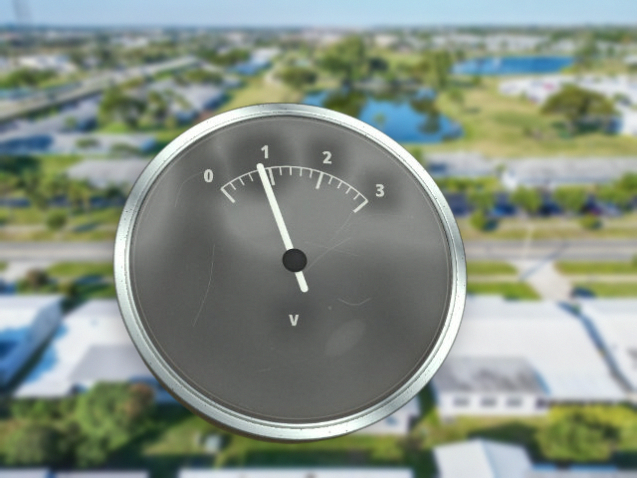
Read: 0.8V
